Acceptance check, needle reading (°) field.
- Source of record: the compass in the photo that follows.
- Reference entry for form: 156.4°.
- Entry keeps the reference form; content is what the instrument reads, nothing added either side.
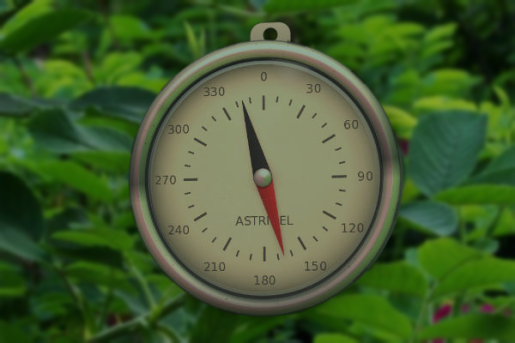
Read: 165°
